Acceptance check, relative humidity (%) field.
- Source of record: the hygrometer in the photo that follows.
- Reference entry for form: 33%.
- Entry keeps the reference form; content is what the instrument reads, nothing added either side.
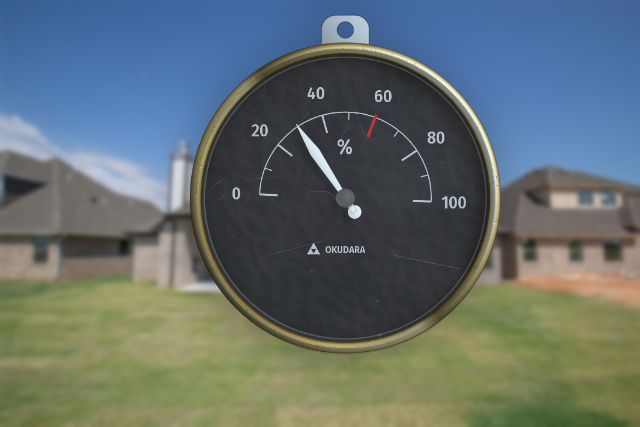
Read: 30%
